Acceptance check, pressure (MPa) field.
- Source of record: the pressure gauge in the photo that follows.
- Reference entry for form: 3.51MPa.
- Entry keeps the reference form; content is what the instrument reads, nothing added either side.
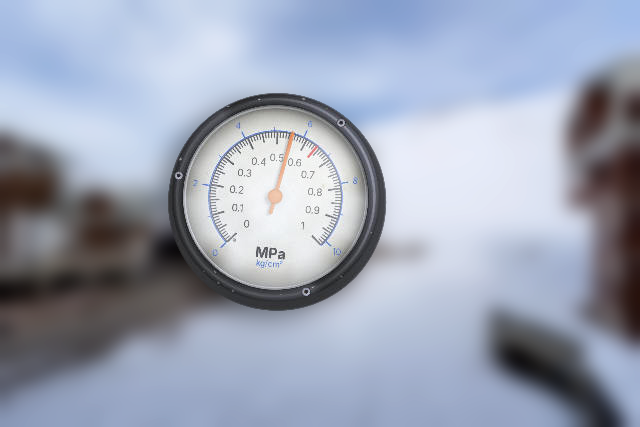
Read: 0.55MPa
